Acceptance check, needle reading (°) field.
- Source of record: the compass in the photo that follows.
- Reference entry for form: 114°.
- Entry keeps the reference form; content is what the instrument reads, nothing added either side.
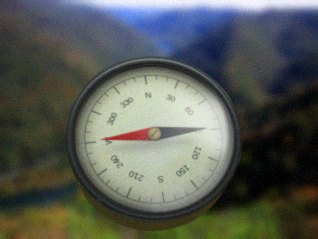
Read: 270°
